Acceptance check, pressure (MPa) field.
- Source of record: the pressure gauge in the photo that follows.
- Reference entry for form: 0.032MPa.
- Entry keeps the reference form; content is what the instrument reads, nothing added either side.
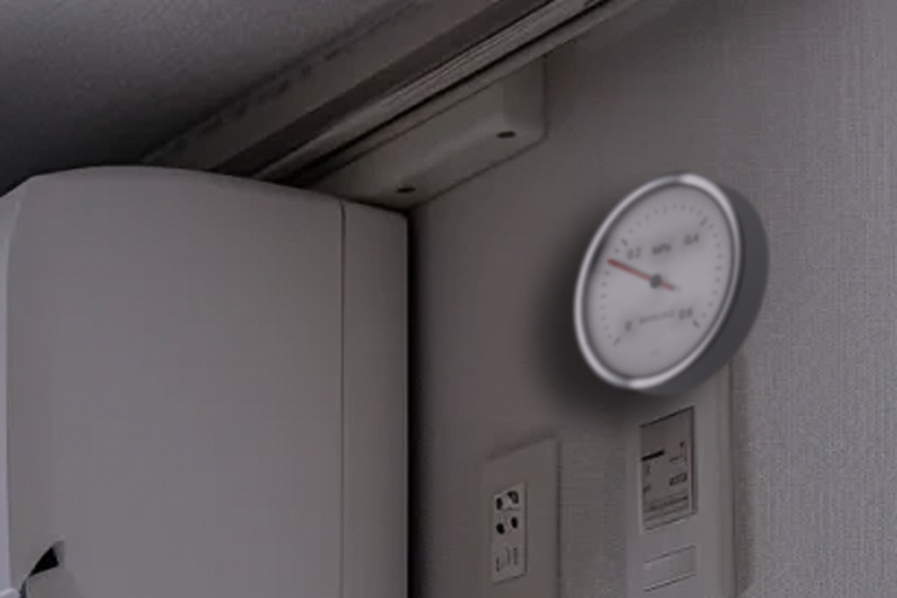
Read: 0.16MPa
